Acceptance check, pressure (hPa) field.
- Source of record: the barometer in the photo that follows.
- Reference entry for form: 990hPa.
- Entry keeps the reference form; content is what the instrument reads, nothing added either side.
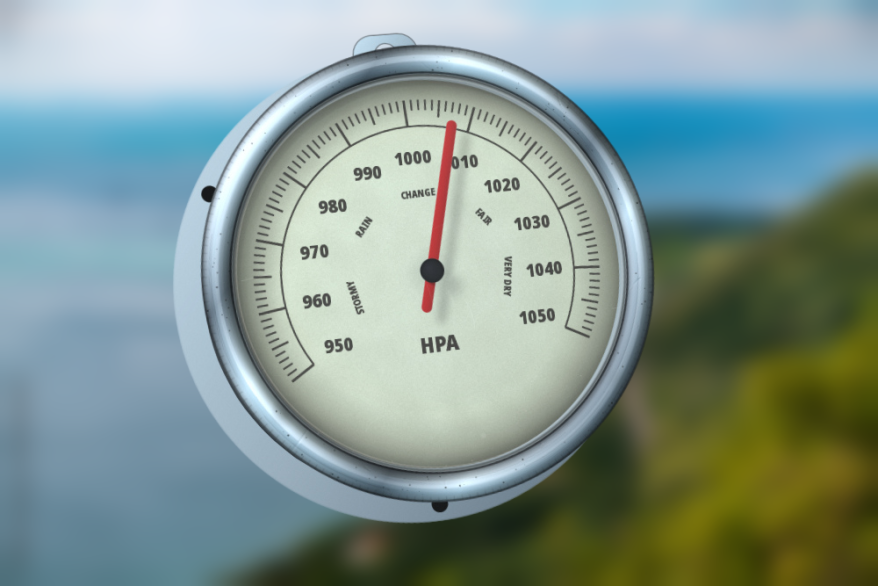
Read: 1007hPa
